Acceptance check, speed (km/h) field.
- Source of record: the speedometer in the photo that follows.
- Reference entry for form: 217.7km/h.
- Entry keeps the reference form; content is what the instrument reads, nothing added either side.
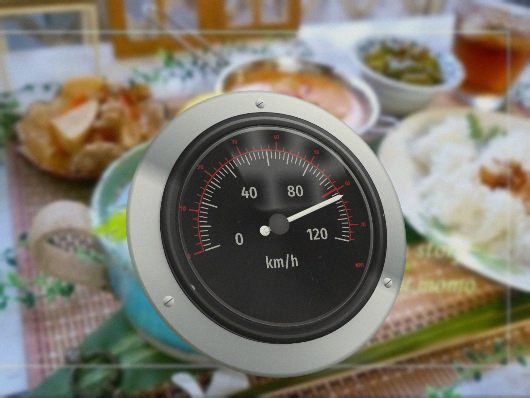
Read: 100km/h
